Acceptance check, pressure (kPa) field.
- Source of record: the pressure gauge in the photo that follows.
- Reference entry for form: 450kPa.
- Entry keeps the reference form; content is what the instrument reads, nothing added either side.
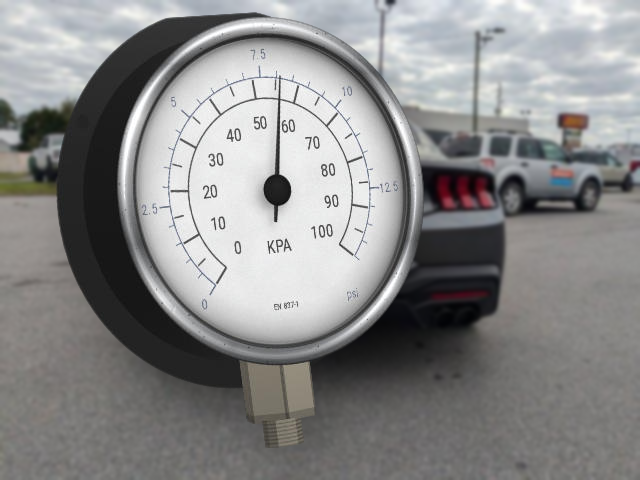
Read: 55kPa
